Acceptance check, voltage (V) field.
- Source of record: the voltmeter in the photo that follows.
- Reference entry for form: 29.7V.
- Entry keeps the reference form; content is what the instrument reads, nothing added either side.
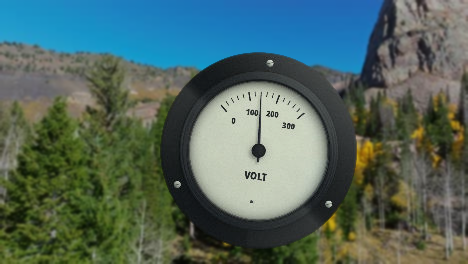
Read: 140V
